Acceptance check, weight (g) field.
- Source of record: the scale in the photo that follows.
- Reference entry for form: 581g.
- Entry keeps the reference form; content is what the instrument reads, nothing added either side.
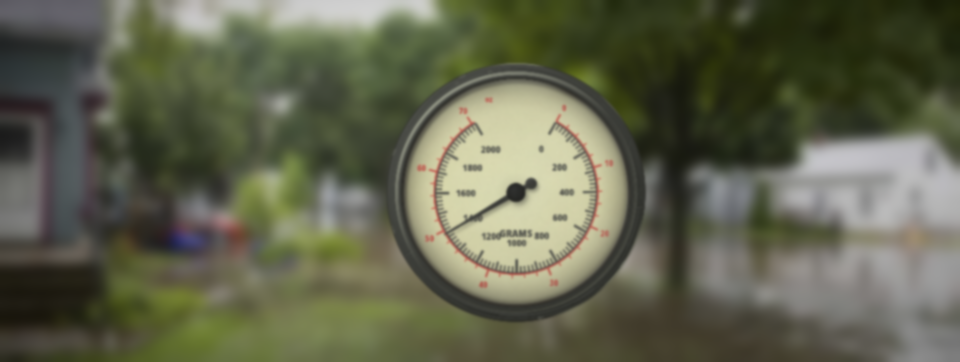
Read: 1400g
